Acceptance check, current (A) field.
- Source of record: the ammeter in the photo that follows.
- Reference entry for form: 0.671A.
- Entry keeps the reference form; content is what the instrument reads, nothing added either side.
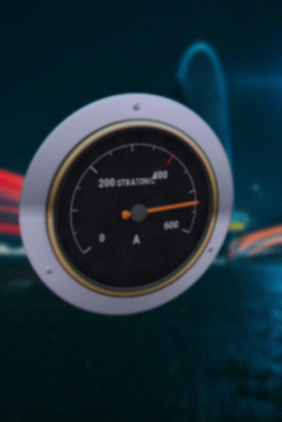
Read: 525A
